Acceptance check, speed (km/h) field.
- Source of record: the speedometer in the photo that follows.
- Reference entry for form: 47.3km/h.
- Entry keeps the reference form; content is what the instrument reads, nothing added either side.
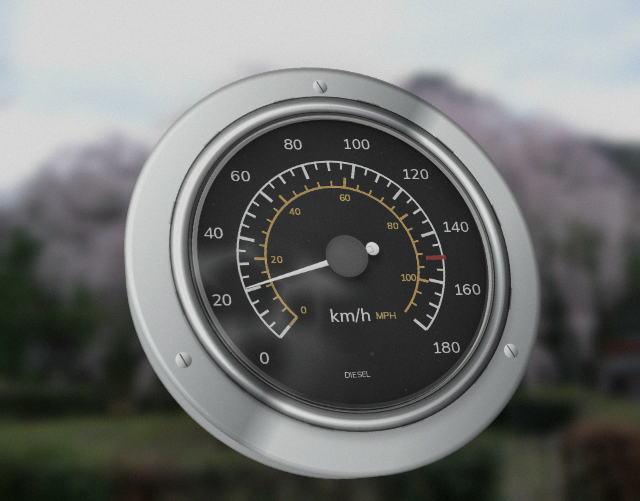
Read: 20km/h
